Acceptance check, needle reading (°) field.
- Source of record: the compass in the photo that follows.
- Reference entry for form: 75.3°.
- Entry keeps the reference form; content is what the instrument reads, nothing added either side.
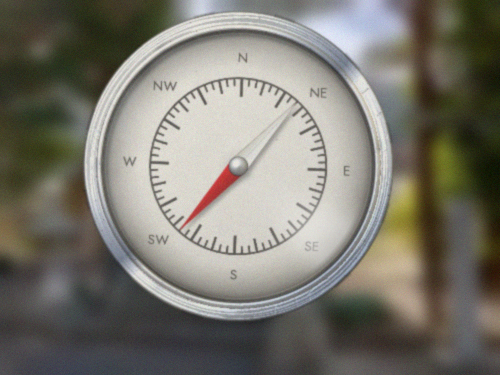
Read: 220°
